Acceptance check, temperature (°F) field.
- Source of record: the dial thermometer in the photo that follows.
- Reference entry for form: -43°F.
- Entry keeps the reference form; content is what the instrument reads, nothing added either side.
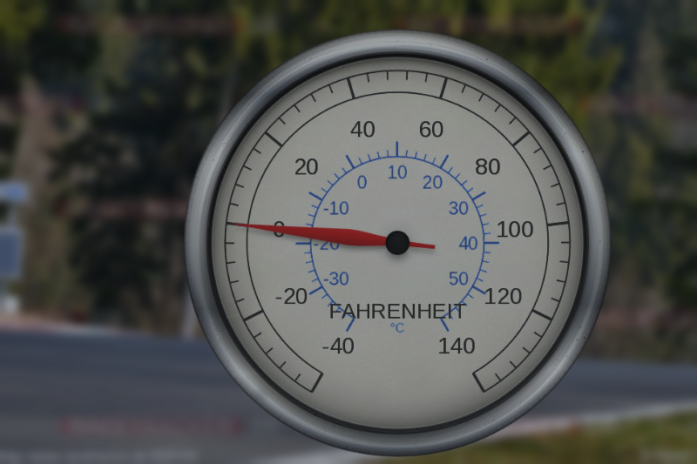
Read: 0°F
